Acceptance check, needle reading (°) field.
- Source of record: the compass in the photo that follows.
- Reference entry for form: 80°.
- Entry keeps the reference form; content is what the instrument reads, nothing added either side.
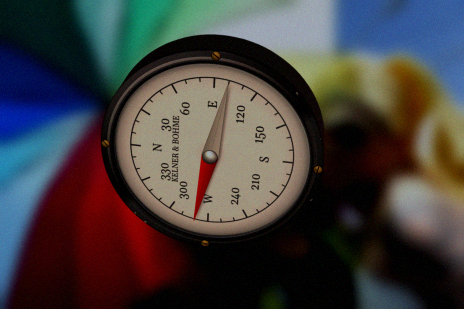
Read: 280°
